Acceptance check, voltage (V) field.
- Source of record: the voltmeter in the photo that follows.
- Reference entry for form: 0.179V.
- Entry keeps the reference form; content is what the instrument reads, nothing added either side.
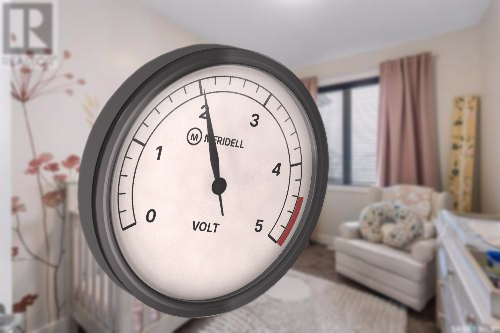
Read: 2V
